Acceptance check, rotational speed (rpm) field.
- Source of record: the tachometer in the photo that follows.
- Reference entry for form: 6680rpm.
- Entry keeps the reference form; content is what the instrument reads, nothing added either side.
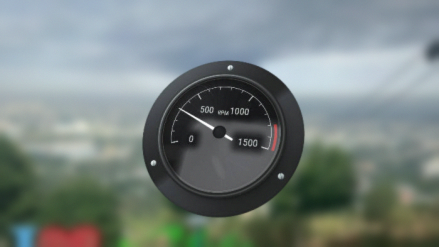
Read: 300rpm
